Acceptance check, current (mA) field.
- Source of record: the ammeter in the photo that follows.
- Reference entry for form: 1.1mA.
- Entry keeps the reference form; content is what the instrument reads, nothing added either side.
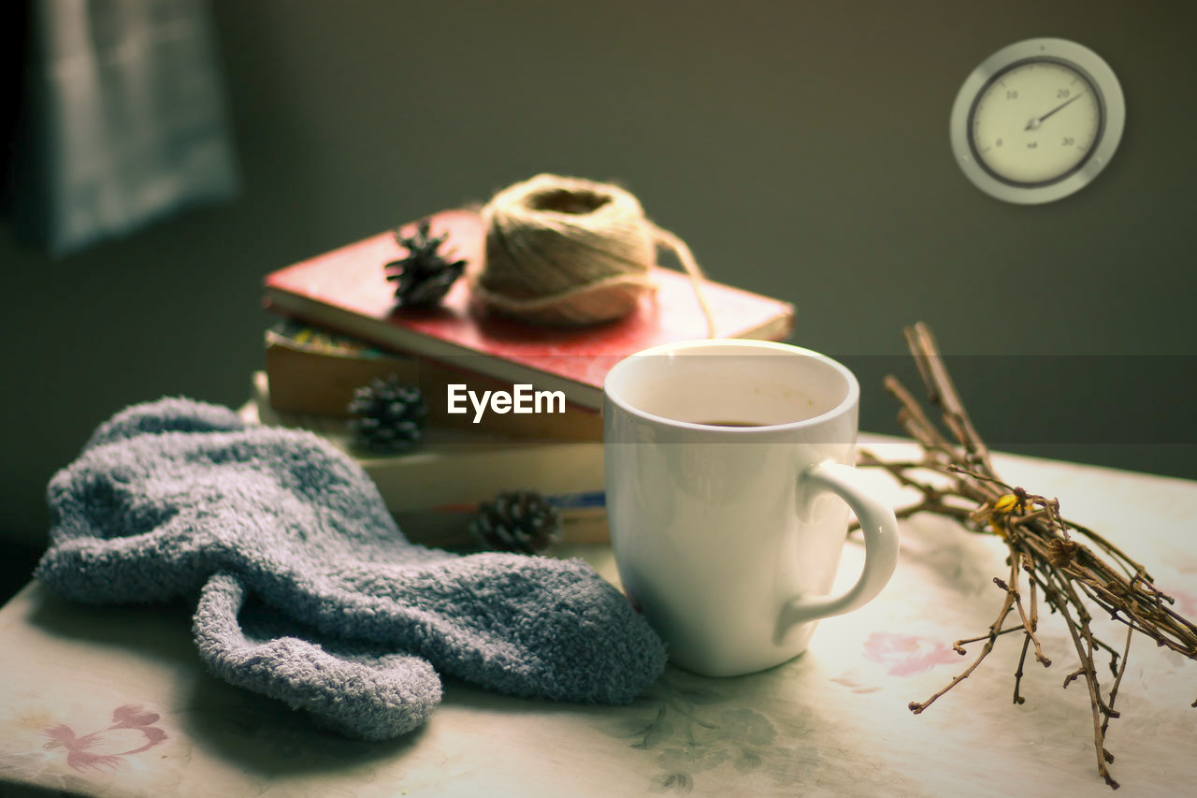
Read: 22mA
